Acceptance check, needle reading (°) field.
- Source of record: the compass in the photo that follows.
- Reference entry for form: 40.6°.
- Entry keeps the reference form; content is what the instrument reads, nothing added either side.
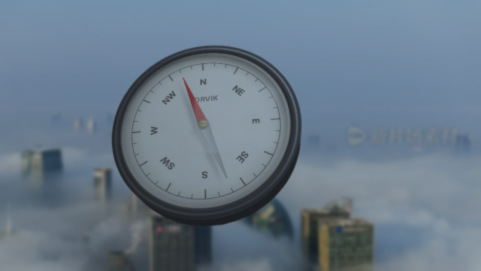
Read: 340°
